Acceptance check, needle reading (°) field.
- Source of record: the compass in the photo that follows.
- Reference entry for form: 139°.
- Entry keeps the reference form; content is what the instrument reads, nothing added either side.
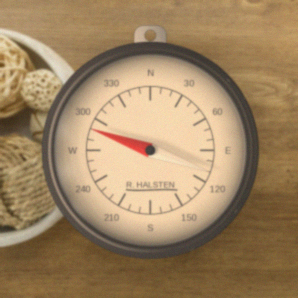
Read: 290°
